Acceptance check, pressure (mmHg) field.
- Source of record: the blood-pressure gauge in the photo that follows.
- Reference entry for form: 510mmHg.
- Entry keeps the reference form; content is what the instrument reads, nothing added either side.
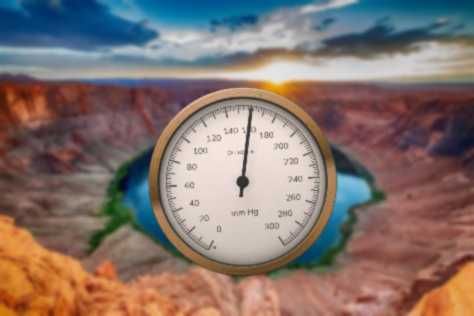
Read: 160mmHg
